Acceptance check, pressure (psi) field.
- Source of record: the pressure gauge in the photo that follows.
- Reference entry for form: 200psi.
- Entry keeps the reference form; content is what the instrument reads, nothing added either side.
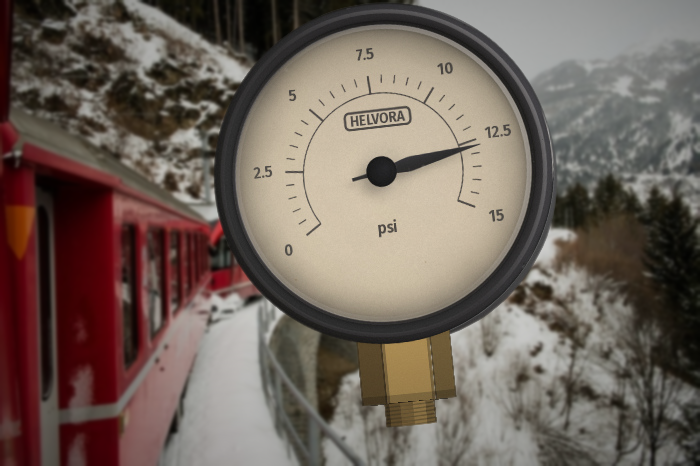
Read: 12.75psi
